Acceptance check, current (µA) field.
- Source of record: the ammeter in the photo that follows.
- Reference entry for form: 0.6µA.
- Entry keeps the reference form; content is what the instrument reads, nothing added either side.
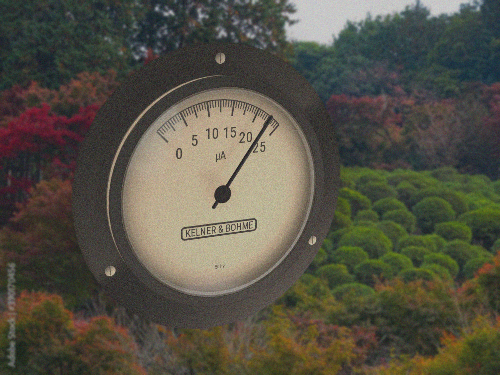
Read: 22.5µA
